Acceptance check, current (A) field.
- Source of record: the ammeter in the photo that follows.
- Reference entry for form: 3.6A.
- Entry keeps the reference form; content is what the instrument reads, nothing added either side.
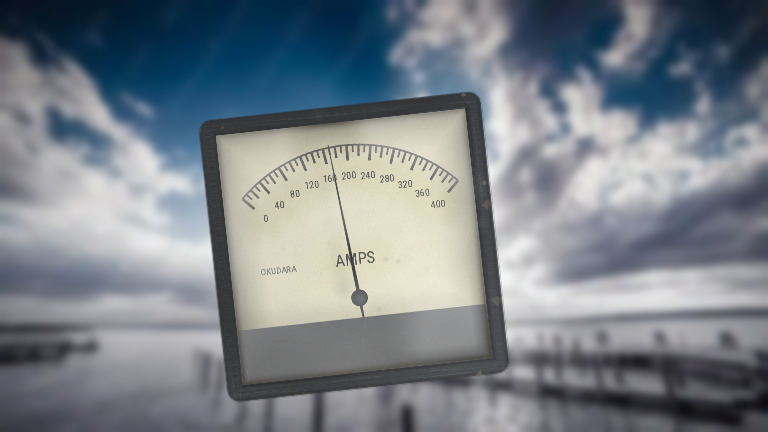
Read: 170A
